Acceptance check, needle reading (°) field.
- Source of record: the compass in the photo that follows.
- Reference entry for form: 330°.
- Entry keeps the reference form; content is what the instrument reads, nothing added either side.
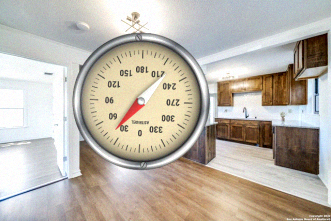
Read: 40°
